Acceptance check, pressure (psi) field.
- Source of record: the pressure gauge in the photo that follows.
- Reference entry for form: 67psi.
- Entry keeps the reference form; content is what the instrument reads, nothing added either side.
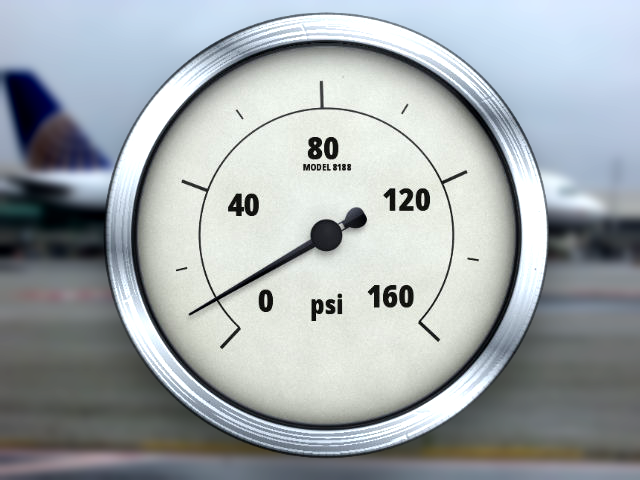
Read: 10psi
